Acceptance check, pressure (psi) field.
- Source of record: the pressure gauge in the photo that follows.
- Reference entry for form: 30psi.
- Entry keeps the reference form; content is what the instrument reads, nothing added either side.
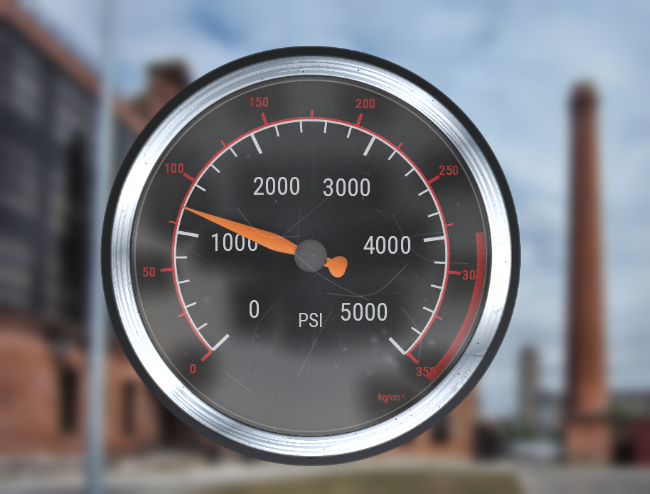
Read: 1200psi
